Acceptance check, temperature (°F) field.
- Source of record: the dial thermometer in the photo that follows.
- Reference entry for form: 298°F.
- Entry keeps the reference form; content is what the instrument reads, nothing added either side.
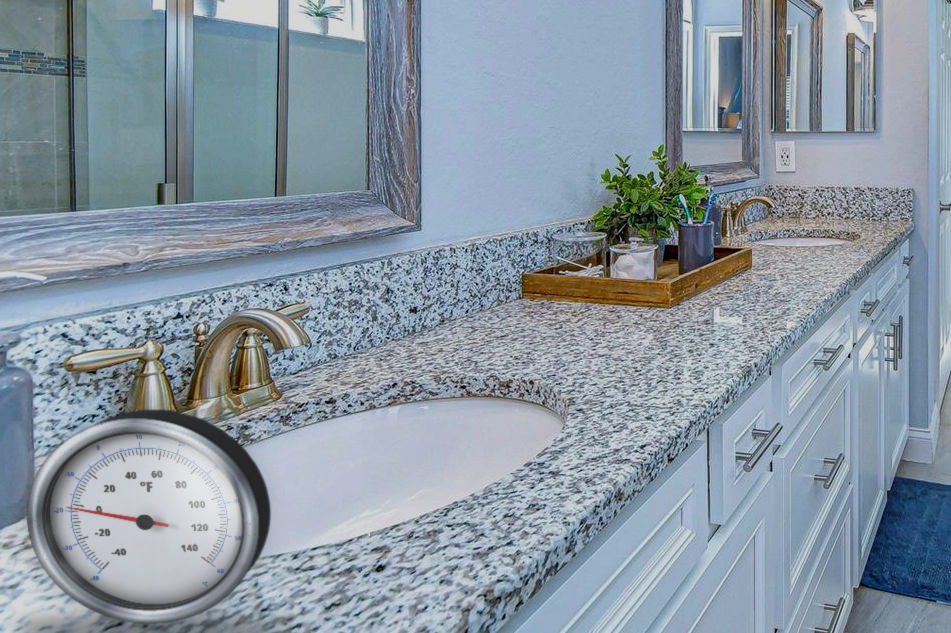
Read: 0°F
